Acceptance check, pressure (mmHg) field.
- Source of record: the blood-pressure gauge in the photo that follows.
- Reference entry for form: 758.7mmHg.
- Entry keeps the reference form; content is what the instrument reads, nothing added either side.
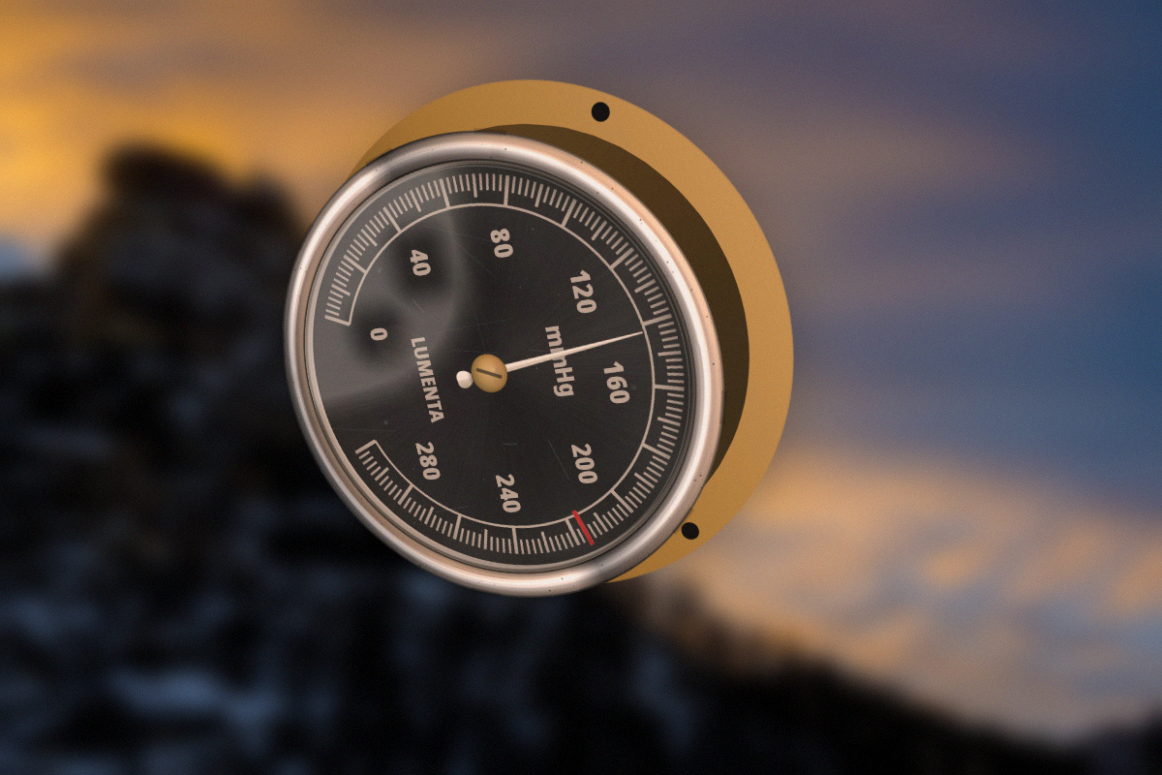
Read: 142mmHg
